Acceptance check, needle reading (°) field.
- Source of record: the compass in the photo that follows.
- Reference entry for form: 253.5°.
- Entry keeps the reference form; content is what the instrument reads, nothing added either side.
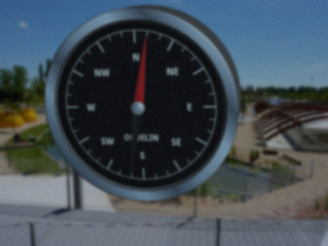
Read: 10°
